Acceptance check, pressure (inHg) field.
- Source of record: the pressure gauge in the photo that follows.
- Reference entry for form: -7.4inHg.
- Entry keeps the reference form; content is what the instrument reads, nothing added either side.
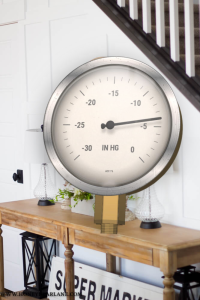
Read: -6inHg
